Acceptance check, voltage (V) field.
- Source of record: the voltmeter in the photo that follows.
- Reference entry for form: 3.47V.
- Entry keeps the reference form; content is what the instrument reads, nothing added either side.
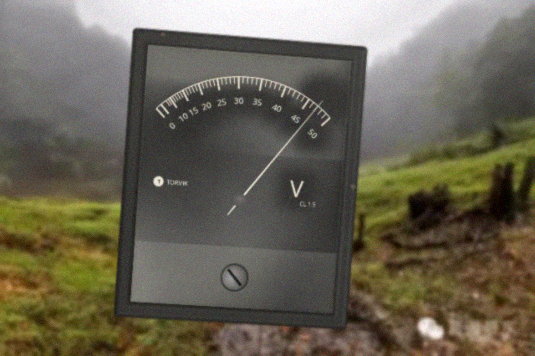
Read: 47V
